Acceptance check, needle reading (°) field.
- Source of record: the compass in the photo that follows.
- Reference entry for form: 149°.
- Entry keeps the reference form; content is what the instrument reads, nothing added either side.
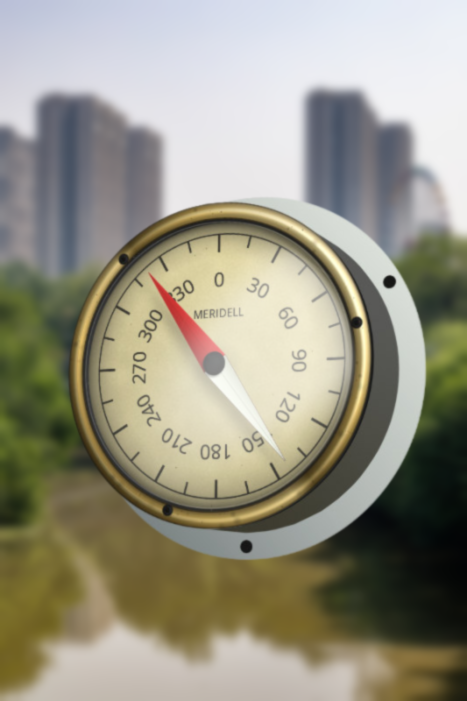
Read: 322.5°
